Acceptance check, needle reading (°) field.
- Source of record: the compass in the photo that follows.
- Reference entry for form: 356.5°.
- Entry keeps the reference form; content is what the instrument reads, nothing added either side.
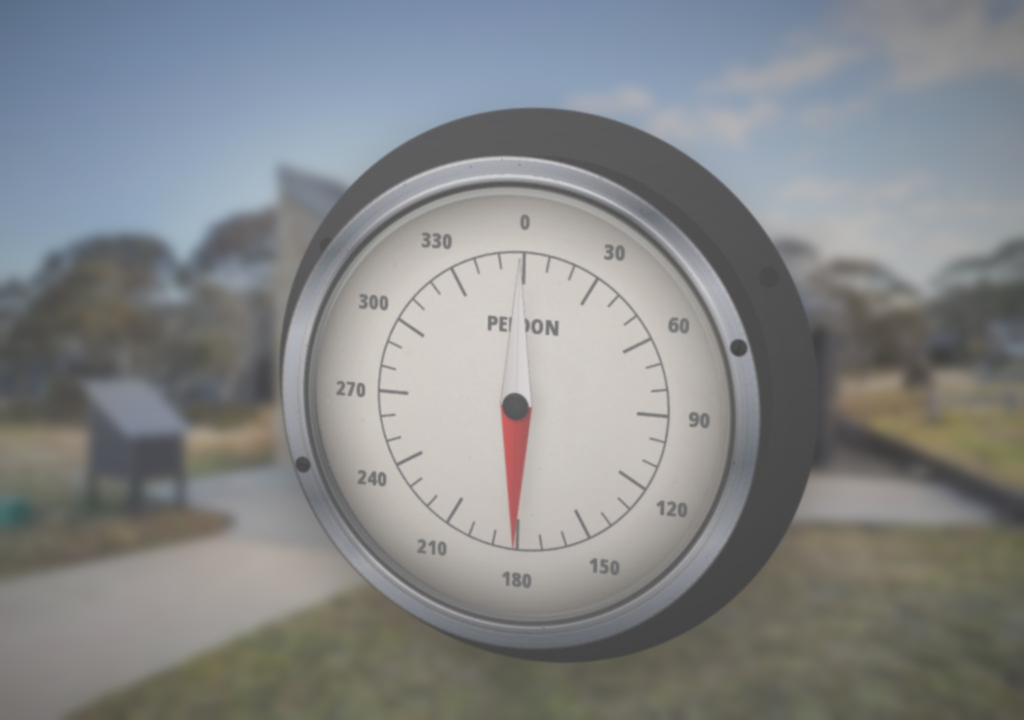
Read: 180°
